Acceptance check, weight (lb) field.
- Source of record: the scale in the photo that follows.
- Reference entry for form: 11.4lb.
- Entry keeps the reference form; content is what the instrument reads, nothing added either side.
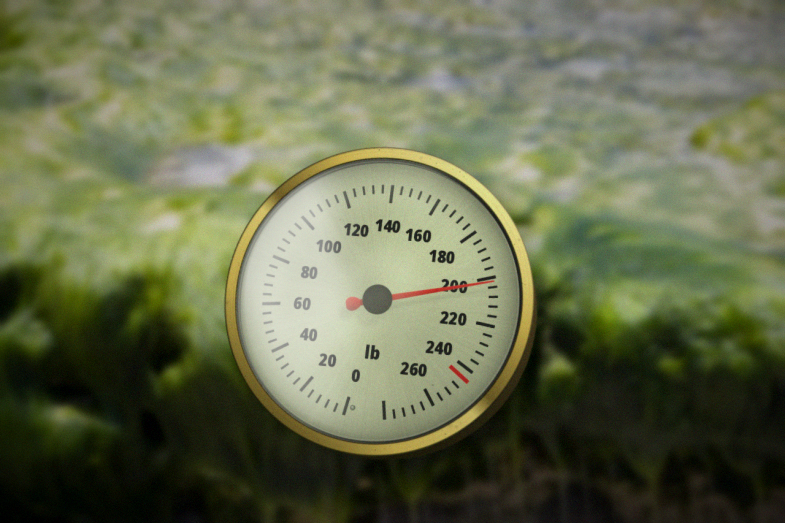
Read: 202lb
